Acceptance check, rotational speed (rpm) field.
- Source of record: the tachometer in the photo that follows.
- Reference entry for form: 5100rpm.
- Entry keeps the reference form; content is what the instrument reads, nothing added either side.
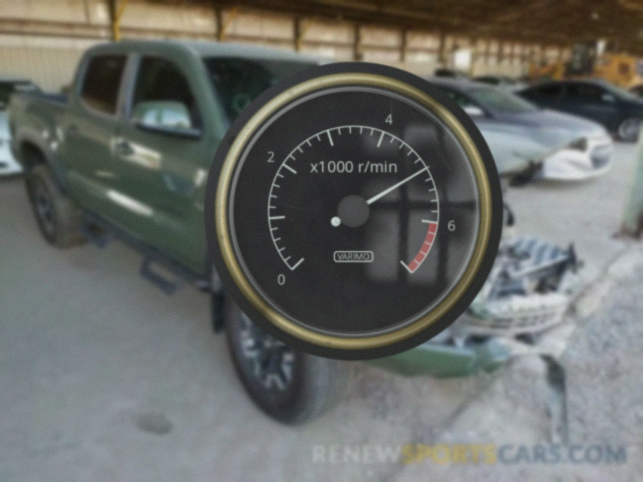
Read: 5000rpm
